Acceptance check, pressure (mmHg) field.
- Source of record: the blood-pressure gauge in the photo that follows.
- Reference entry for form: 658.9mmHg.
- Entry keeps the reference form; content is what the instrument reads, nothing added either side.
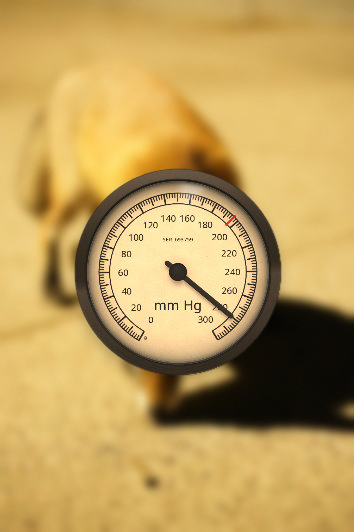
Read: 280mmHg
